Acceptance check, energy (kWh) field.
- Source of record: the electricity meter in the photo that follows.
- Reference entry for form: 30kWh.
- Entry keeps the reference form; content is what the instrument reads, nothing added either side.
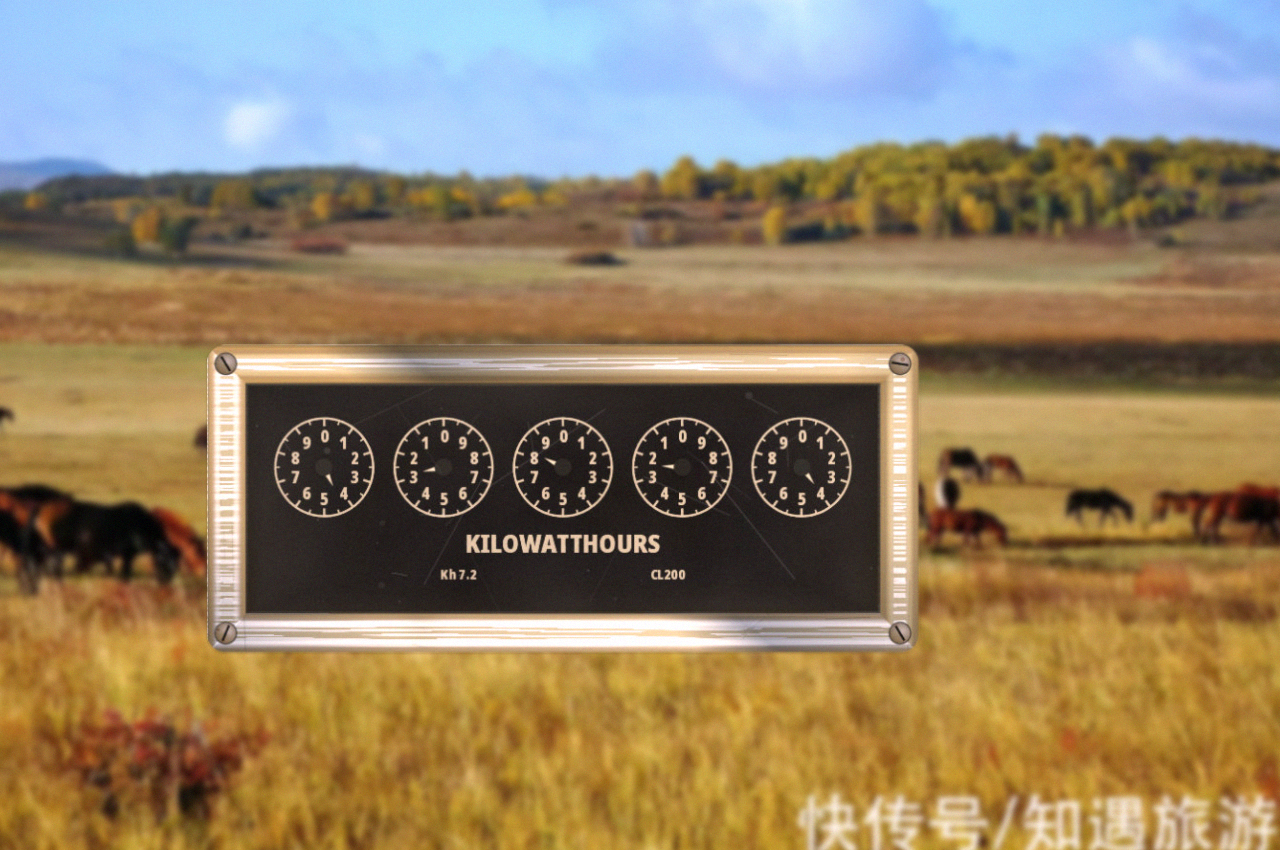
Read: 42824kWh
